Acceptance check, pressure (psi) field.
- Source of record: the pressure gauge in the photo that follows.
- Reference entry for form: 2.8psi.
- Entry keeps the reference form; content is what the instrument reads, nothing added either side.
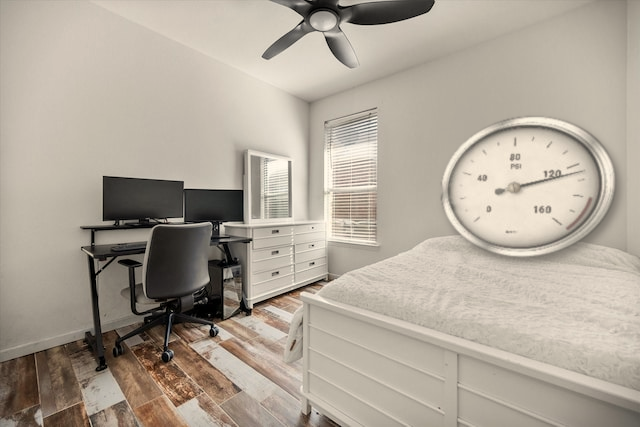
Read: 125psi
